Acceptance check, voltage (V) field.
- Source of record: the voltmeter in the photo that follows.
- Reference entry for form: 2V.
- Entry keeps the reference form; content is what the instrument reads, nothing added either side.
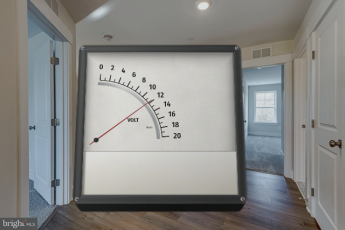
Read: 12V
